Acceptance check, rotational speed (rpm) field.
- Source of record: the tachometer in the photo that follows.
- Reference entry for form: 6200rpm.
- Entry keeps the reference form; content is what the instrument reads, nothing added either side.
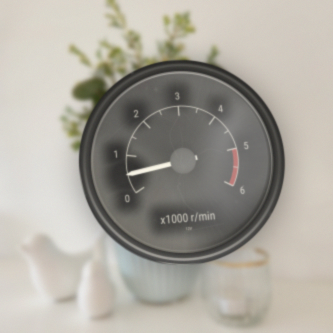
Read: 500rpm
